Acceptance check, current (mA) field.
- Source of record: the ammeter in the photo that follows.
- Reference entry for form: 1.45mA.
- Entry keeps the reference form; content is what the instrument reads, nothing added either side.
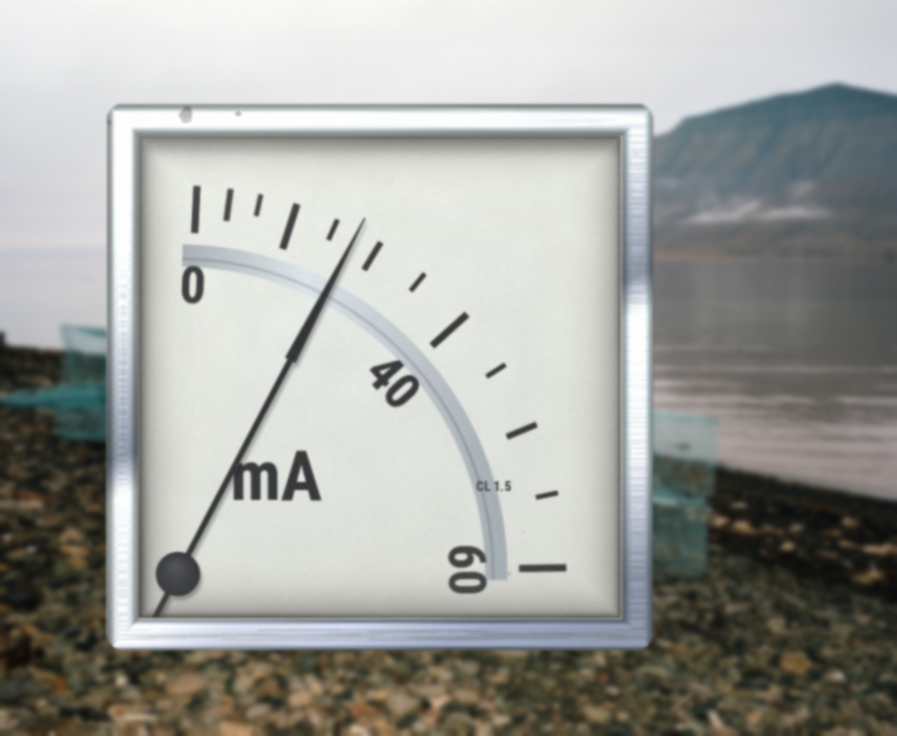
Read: 27.5mA
